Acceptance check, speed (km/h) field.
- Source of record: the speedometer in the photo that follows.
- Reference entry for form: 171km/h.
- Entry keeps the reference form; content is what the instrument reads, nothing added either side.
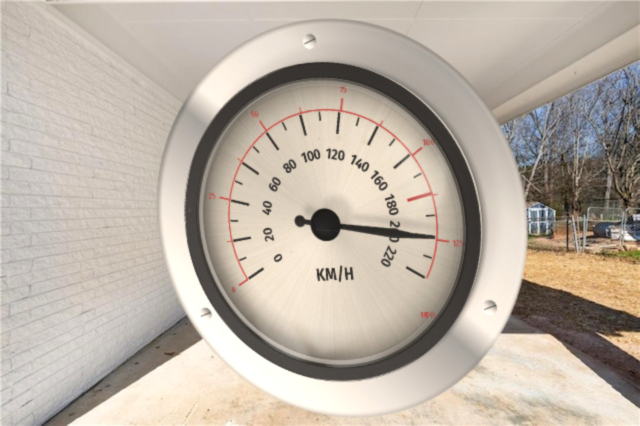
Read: 200km/h
